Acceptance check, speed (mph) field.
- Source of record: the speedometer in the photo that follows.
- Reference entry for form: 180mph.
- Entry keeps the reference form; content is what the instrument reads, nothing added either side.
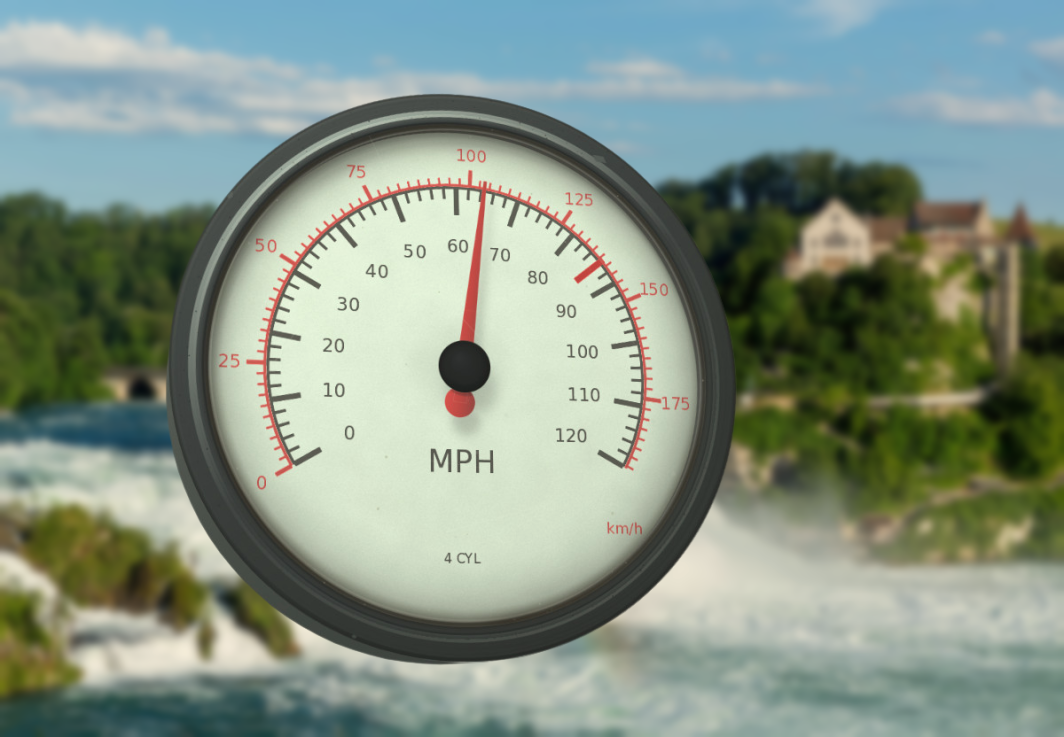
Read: 64mph
